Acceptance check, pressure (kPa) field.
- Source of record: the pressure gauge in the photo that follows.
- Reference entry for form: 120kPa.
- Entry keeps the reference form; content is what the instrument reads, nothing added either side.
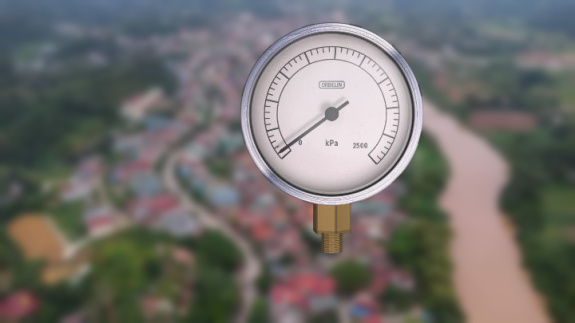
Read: 50kPa
